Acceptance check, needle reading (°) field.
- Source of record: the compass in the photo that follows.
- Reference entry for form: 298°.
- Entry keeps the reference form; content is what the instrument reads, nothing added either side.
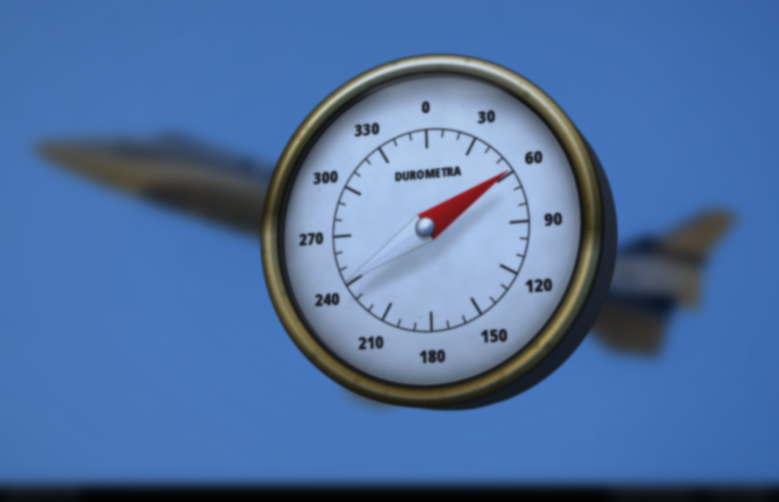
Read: 60°
